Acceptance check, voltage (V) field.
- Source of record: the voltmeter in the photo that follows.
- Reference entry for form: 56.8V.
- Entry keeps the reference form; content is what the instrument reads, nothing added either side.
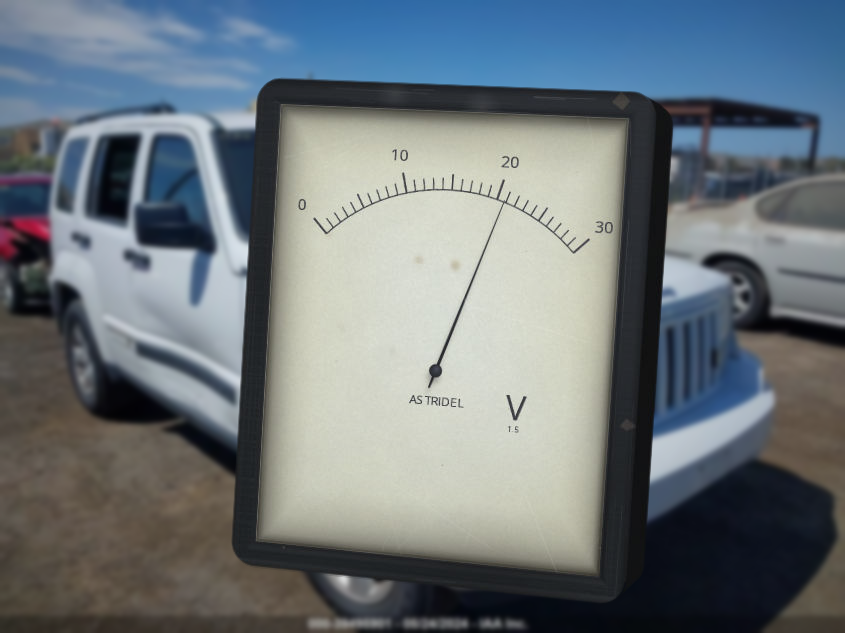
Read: 21V
